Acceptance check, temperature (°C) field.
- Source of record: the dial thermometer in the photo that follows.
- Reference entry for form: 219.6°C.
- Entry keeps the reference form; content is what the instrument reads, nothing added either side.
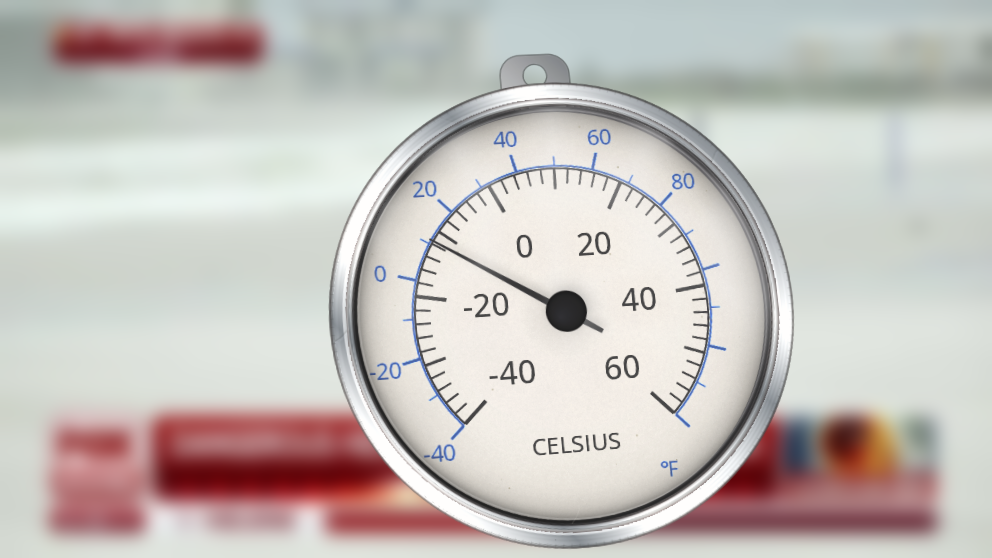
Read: -12°C
